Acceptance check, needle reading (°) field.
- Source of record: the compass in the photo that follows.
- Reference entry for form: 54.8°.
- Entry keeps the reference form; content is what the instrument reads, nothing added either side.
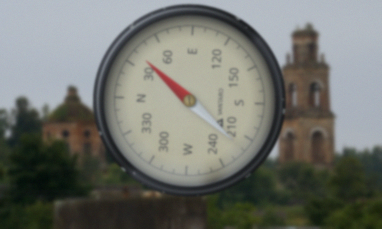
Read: 40°
